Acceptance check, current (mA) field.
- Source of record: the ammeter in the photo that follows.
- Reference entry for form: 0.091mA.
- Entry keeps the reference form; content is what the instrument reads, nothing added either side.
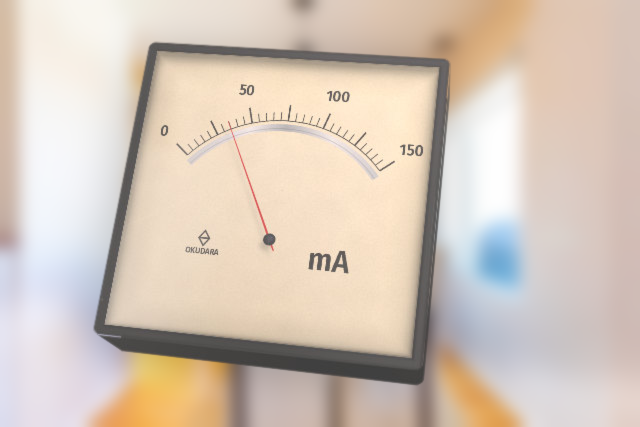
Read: 35mA
